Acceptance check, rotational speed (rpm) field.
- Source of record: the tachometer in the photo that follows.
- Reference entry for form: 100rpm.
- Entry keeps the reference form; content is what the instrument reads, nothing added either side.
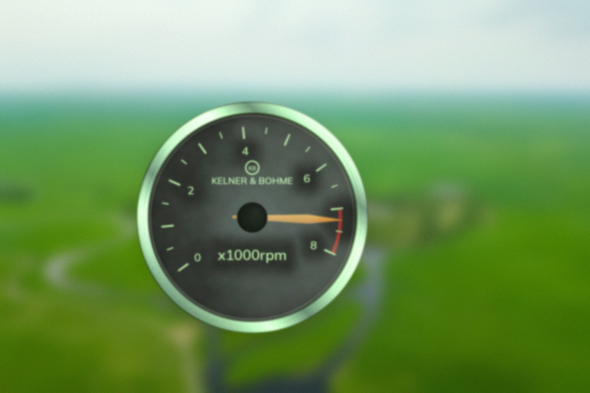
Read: 7250rpm
